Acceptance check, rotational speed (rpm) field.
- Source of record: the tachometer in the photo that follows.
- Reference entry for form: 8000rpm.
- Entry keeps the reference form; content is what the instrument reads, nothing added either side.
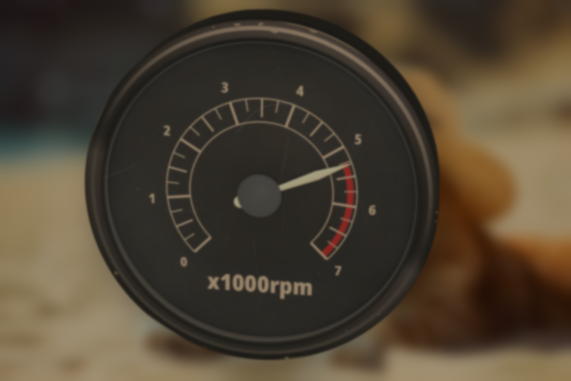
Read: 5250rpm
